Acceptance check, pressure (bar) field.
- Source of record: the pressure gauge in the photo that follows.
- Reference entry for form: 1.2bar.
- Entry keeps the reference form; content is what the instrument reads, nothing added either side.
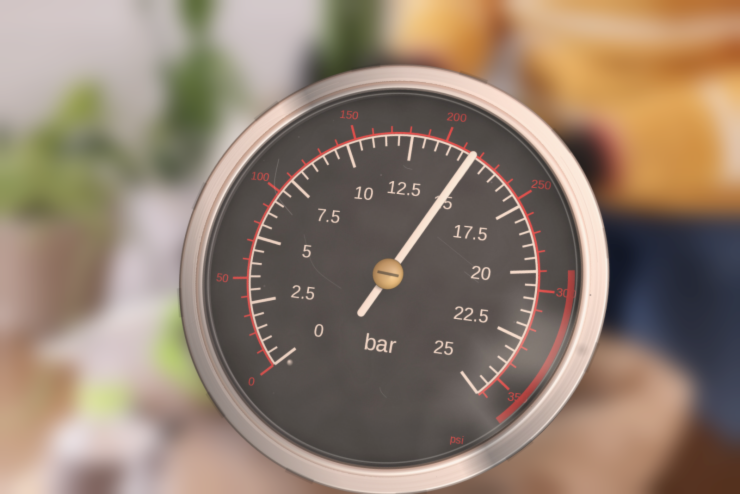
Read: 15bar
